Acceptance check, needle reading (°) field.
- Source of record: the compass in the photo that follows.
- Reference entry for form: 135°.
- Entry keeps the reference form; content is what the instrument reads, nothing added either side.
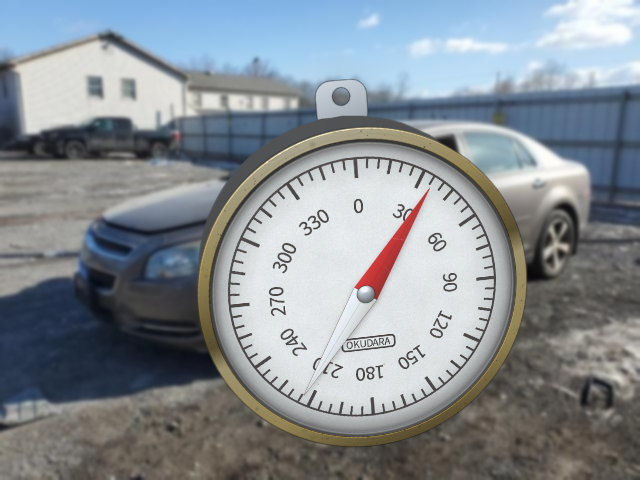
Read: 35°
